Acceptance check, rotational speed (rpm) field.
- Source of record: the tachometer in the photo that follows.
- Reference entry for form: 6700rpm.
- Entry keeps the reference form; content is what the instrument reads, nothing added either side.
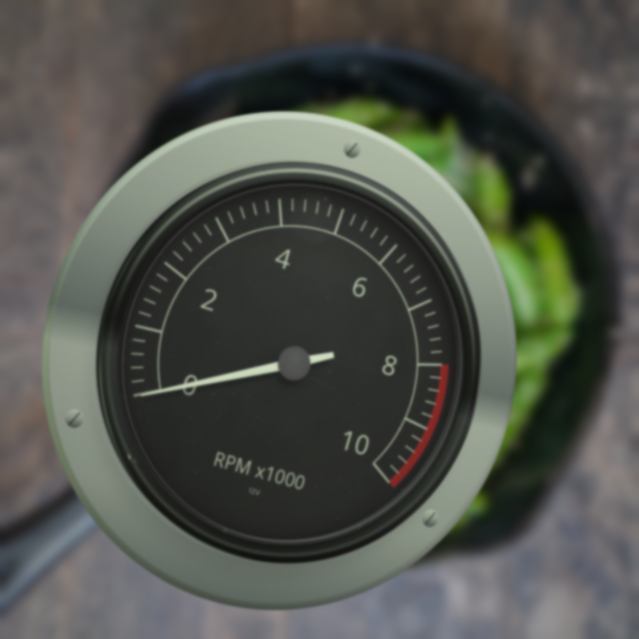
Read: 0rpm
